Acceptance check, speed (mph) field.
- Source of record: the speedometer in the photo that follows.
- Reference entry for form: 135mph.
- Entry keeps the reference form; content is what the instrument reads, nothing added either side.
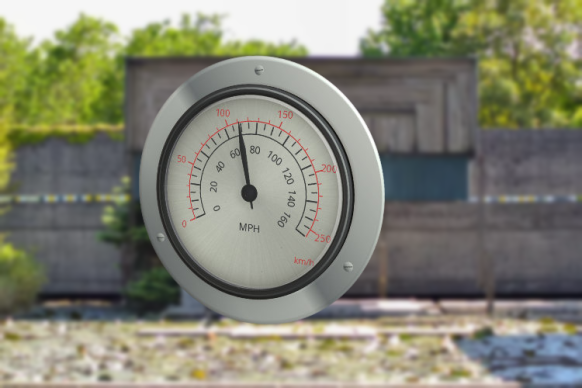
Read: 70mph
